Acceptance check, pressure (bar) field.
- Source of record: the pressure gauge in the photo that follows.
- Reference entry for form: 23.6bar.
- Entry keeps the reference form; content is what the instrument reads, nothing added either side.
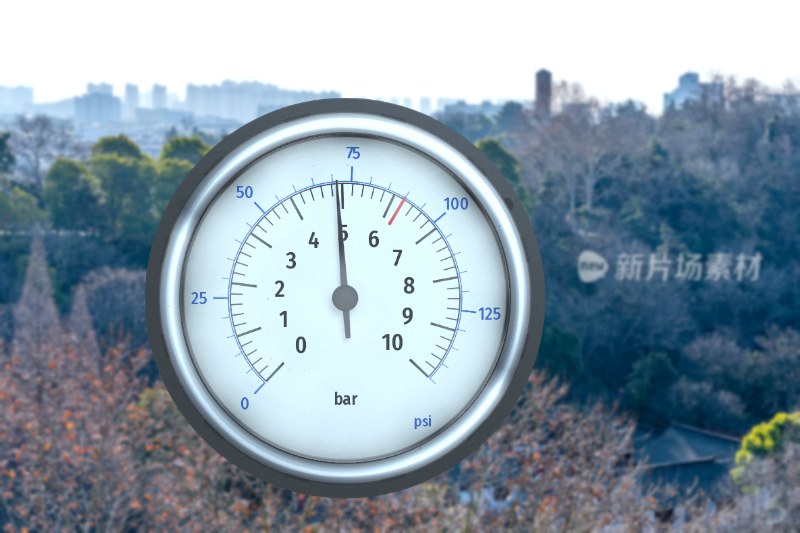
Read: 4.9bar
